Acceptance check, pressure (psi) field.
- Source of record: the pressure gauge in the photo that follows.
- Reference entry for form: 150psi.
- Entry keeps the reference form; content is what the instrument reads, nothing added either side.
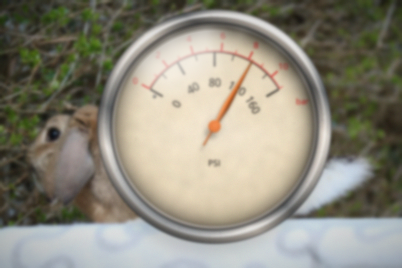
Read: 120psi
